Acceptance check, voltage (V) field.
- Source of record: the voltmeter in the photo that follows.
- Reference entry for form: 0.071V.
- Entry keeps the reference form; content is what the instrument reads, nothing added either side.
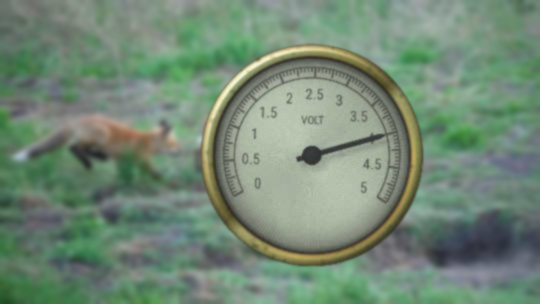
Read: 4V
